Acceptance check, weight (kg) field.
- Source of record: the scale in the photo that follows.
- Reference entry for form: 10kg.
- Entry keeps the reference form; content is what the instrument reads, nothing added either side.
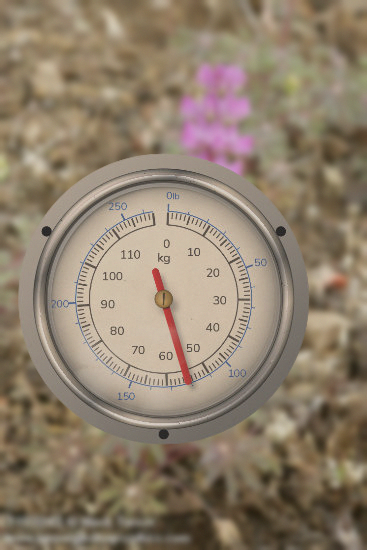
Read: 55kg
